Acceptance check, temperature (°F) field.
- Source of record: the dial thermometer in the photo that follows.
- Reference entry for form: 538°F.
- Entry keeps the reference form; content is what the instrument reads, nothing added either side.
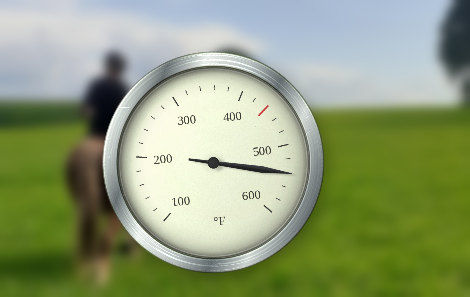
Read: 540°F
